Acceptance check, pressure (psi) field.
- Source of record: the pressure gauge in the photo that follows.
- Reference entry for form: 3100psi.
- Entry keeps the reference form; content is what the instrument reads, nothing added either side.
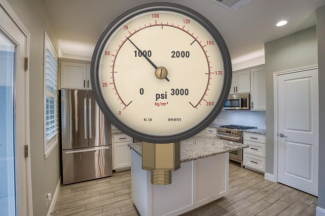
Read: 1000psi
